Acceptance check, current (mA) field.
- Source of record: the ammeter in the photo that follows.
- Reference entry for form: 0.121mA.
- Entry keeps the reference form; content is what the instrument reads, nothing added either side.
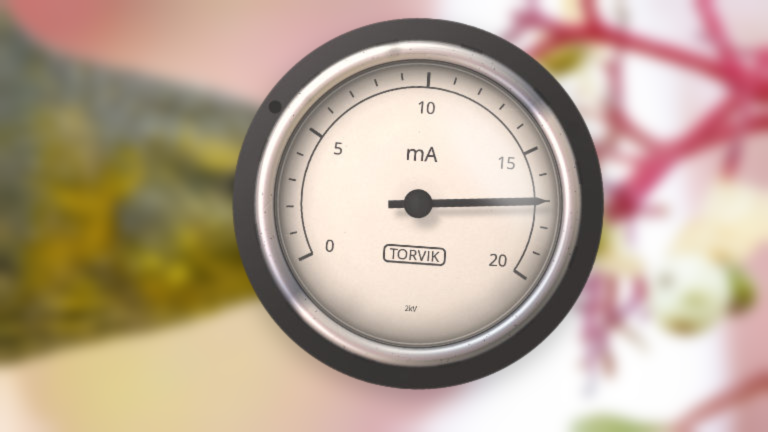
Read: 17mA
